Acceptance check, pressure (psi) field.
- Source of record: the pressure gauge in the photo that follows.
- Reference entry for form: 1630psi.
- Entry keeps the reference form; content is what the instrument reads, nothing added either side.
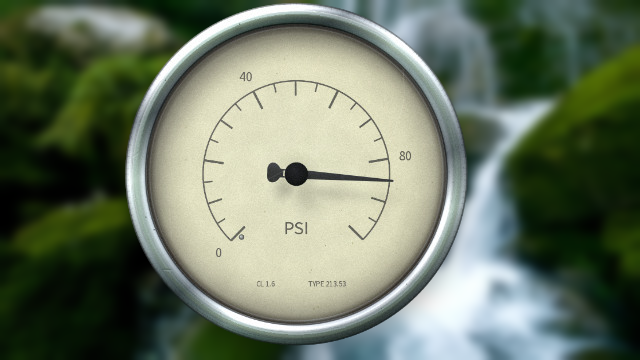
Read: 85psi
